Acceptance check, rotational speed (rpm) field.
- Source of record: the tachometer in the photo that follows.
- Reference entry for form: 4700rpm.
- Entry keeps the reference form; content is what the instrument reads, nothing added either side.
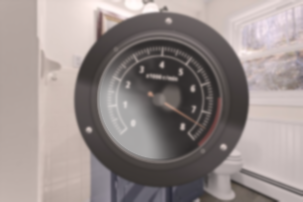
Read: 7500rpm
